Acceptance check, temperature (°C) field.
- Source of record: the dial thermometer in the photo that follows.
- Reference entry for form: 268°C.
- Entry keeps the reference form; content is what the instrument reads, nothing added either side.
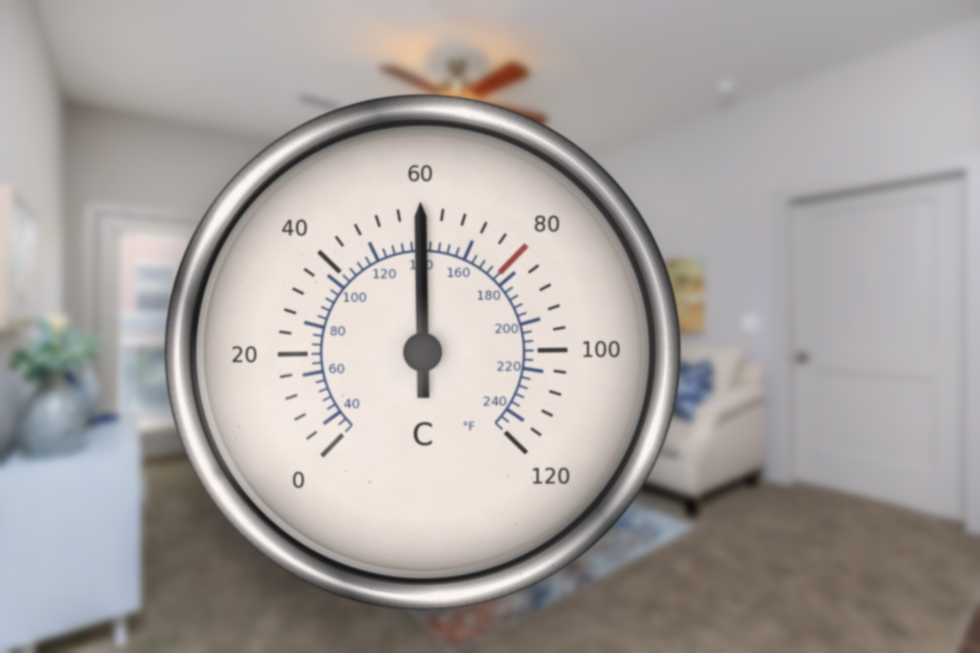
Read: 60°C
